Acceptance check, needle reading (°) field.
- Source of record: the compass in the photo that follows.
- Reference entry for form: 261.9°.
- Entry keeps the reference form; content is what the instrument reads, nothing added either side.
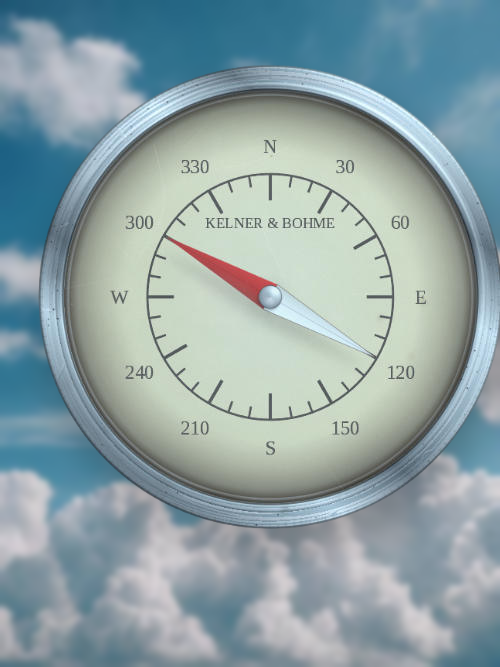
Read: 300°
